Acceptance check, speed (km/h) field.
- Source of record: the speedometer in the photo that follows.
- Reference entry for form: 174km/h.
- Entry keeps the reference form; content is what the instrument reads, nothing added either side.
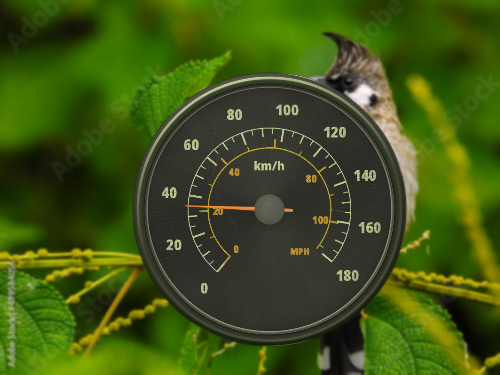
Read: 35km/h
